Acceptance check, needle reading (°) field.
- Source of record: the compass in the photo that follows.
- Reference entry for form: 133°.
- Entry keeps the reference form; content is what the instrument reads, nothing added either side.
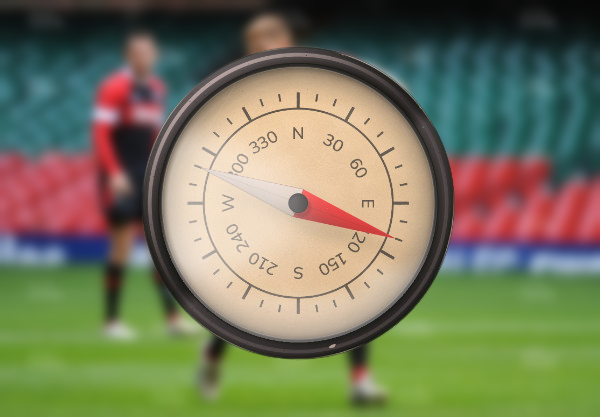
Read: 110°
